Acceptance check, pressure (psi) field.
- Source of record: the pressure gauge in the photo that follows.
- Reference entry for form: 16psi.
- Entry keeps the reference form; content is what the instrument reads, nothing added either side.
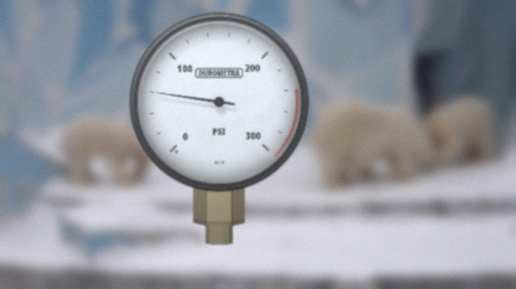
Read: 60psi
